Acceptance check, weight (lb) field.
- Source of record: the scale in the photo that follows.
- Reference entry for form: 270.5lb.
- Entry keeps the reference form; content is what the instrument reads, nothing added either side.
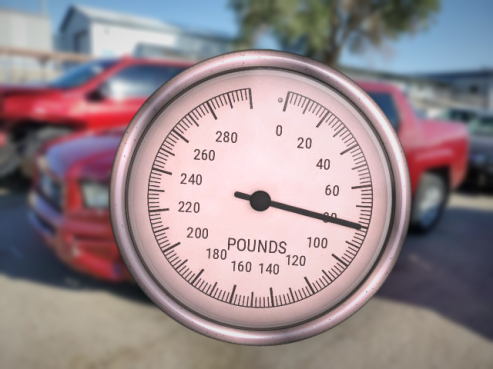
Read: 80lb
